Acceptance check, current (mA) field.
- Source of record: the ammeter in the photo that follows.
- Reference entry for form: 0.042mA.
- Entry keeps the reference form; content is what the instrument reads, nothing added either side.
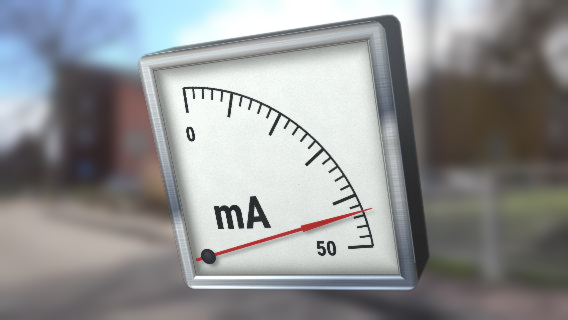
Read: 43mA
